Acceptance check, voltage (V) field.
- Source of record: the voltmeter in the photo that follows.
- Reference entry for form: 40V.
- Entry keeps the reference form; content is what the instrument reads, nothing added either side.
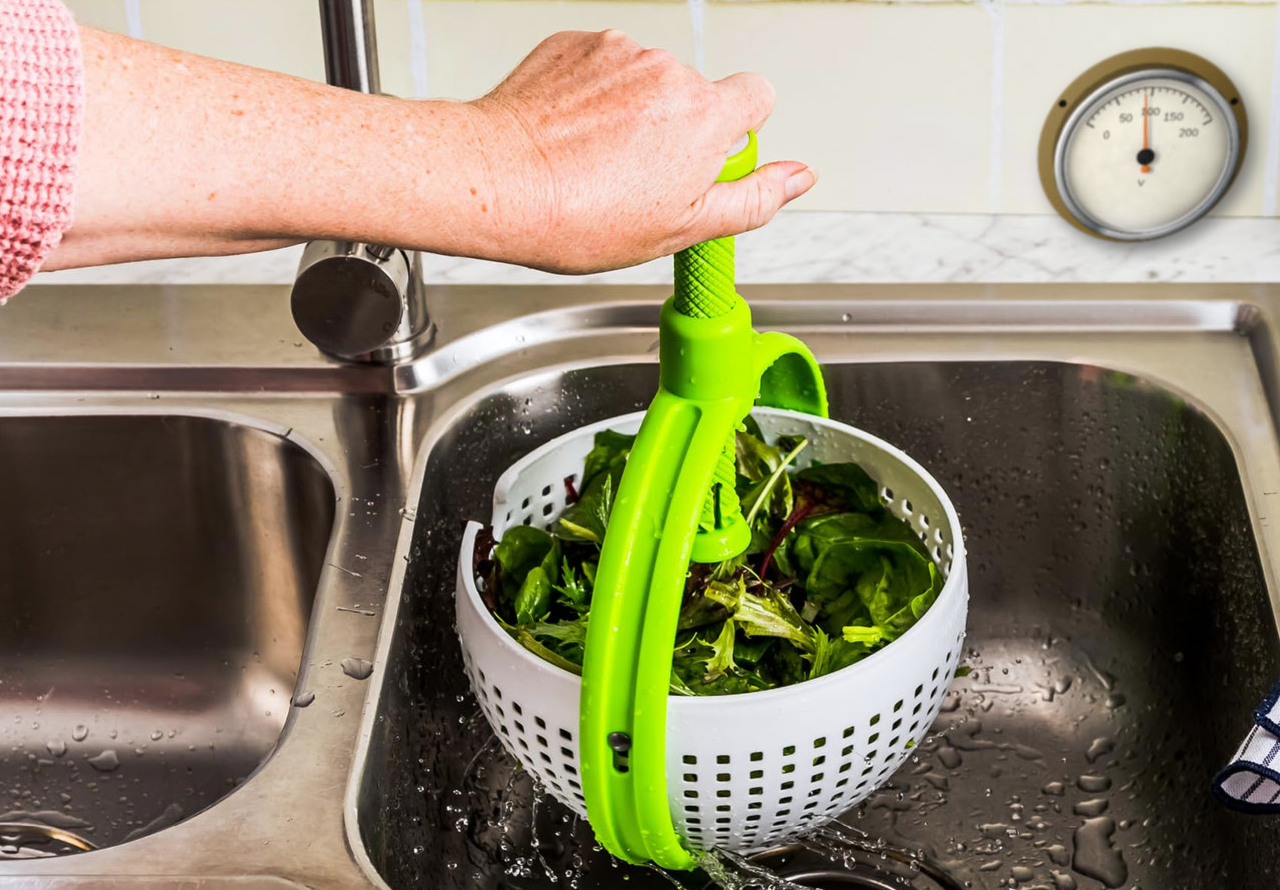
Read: 90V
